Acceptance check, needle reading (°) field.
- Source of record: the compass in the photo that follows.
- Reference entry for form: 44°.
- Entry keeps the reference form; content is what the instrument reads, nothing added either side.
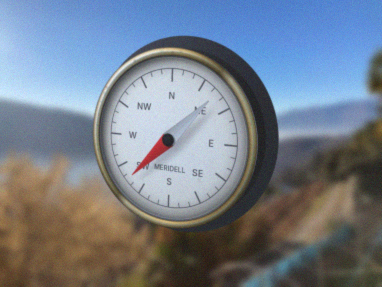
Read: 225°
